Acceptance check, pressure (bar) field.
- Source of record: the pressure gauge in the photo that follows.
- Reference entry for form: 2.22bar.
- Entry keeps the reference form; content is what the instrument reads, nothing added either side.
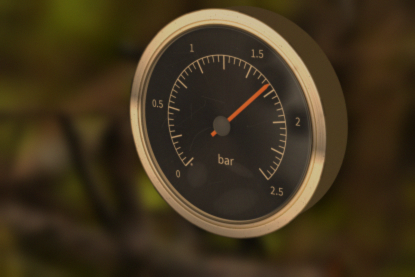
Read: 1.7bar
